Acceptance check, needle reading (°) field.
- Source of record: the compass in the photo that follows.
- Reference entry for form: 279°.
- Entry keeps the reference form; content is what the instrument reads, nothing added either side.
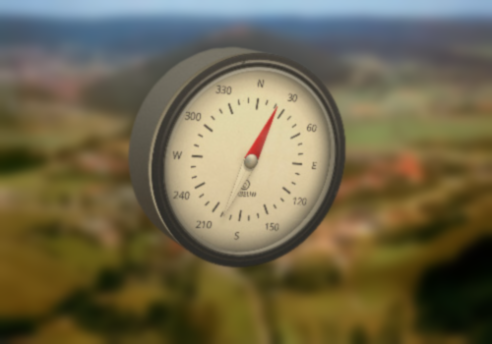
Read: 20°
